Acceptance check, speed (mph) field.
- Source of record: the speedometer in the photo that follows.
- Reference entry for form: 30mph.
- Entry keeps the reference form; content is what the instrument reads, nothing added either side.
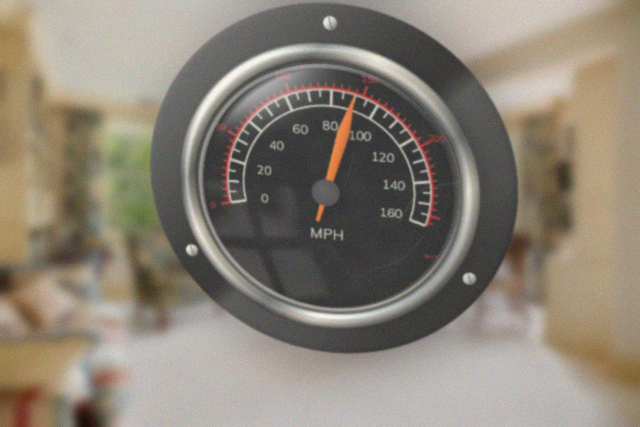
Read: 90mph
